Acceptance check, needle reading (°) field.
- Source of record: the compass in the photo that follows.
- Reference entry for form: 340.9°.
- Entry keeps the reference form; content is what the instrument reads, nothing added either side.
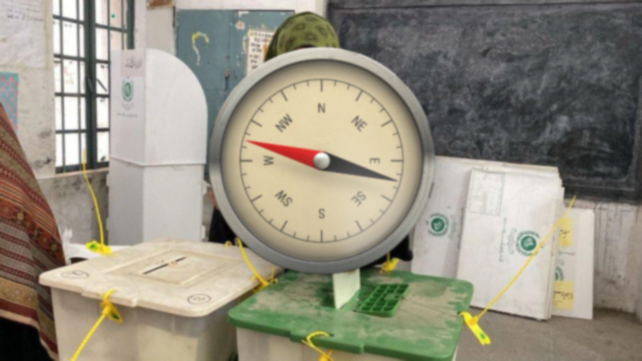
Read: 285°
